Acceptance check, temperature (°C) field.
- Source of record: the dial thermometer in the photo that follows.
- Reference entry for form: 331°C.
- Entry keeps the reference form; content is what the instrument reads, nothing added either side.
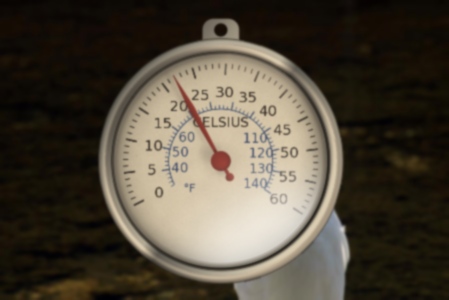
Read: 22°C
